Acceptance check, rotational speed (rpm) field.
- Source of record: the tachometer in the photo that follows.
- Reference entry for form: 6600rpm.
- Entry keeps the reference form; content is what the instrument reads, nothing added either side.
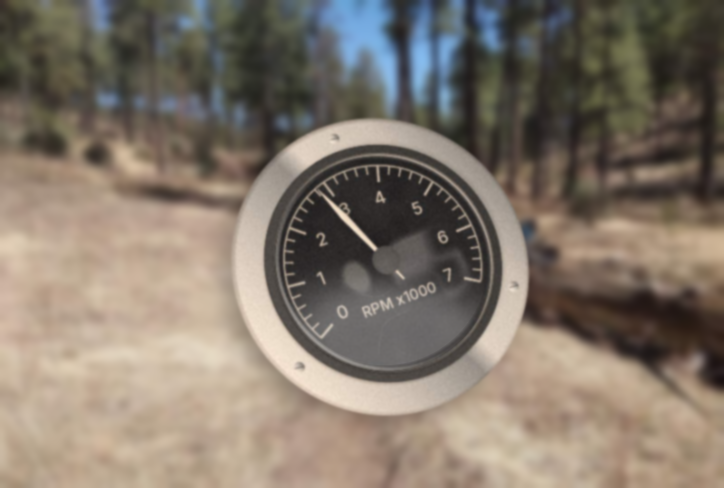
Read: 2800rpm
